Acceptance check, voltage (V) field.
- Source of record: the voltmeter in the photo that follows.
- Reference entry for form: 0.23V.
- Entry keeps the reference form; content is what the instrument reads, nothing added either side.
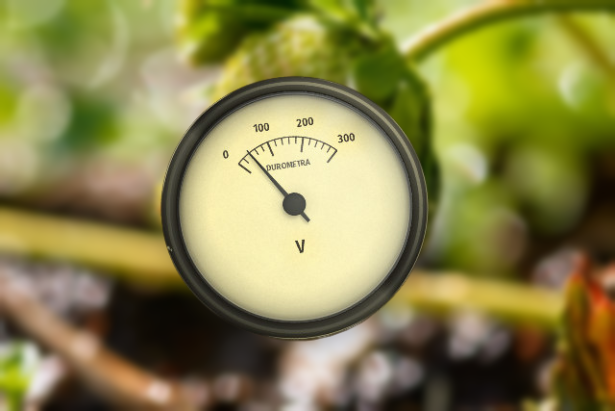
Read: 40V
